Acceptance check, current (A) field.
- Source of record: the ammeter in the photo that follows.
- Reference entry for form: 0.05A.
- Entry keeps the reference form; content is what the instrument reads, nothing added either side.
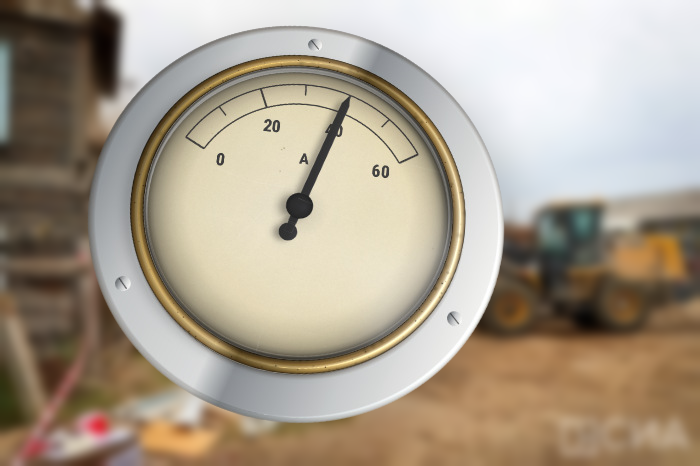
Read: 40A
